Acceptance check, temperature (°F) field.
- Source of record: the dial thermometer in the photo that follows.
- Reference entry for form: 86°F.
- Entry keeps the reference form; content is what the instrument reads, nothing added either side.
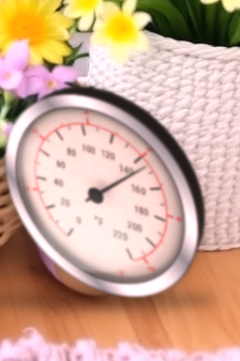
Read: 145°F
